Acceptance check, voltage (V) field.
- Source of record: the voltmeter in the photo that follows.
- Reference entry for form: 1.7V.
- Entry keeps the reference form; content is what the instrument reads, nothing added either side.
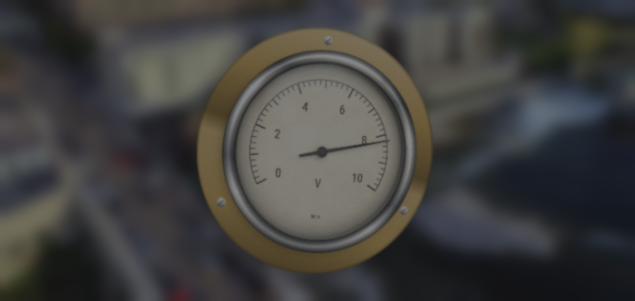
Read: 8.2V
